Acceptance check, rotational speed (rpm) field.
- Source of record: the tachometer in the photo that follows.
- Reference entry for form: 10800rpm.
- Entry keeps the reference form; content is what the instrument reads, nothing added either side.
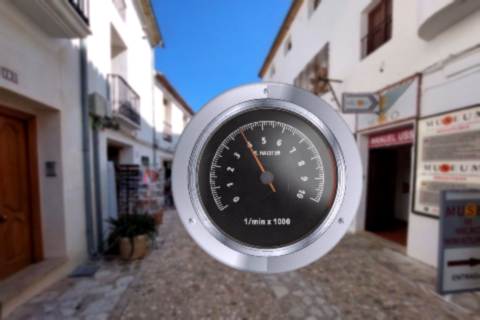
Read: 4000rpm
